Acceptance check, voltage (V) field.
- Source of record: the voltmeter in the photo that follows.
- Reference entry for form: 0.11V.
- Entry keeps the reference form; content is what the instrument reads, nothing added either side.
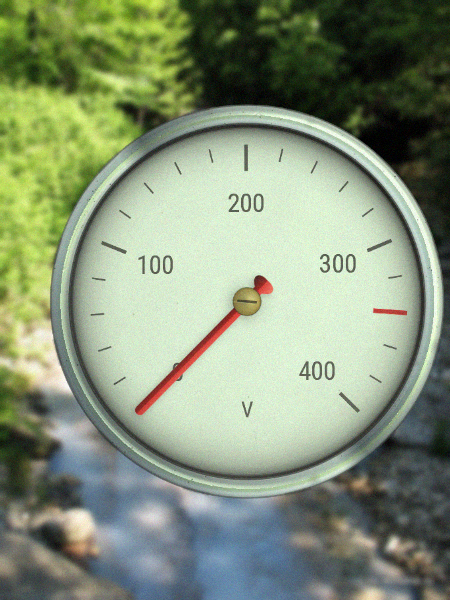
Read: 0V
